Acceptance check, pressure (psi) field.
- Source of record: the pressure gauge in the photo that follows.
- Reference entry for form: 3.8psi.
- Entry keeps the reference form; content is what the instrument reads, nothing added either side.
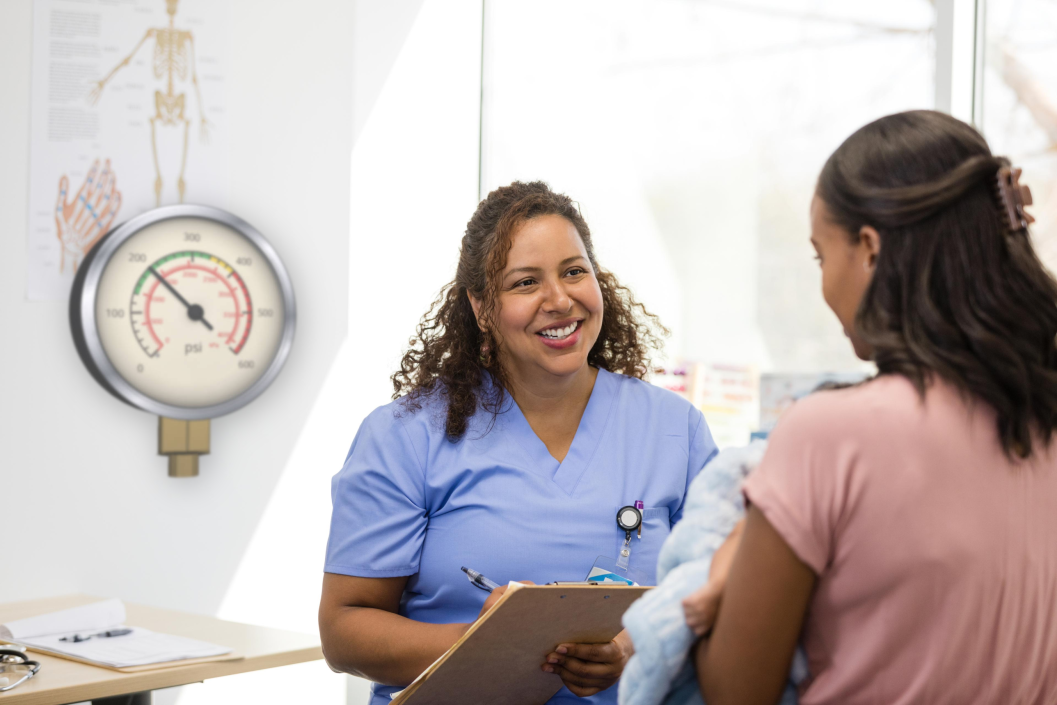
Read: 200psi
